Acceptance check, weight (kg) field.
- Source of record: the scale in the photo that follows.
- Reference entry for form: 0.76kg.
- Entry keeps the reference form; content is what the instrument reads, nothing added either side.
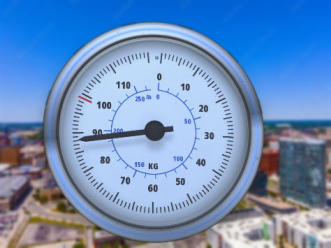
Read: 88kg
